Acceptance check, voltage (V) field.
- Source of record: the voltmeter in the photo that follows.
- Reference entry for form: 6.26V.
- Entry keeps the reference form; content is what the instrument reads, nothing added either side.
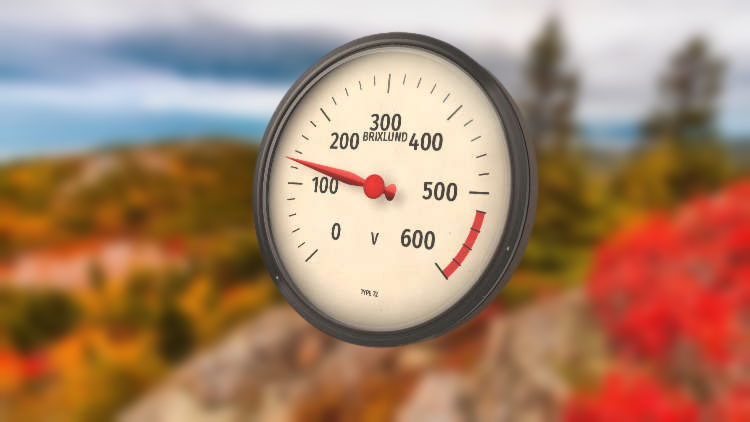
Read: 130V
